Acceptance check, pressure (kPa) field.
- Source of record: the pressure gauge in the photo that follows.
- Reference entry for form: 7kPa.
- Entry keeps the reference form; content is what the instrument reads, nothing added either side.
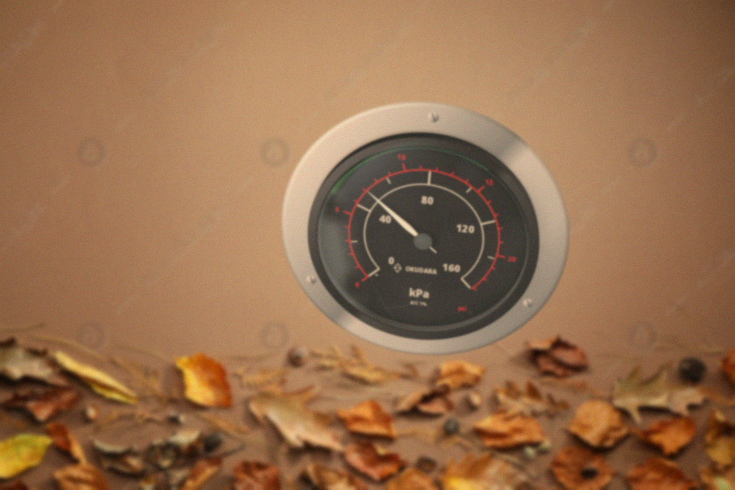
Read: 50kPa
